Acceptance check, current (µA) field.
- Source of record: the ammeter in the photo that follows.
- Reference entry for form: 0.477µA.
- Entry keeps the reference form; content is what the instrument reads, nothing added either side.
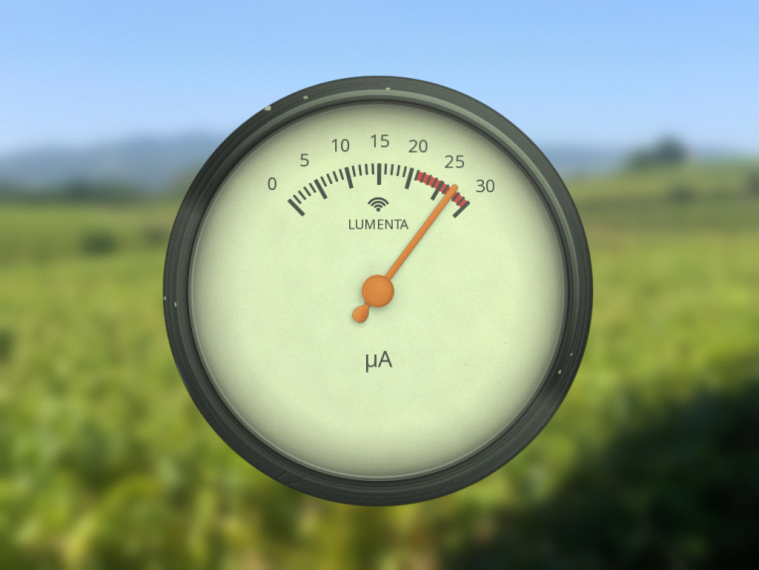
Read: 27µA
